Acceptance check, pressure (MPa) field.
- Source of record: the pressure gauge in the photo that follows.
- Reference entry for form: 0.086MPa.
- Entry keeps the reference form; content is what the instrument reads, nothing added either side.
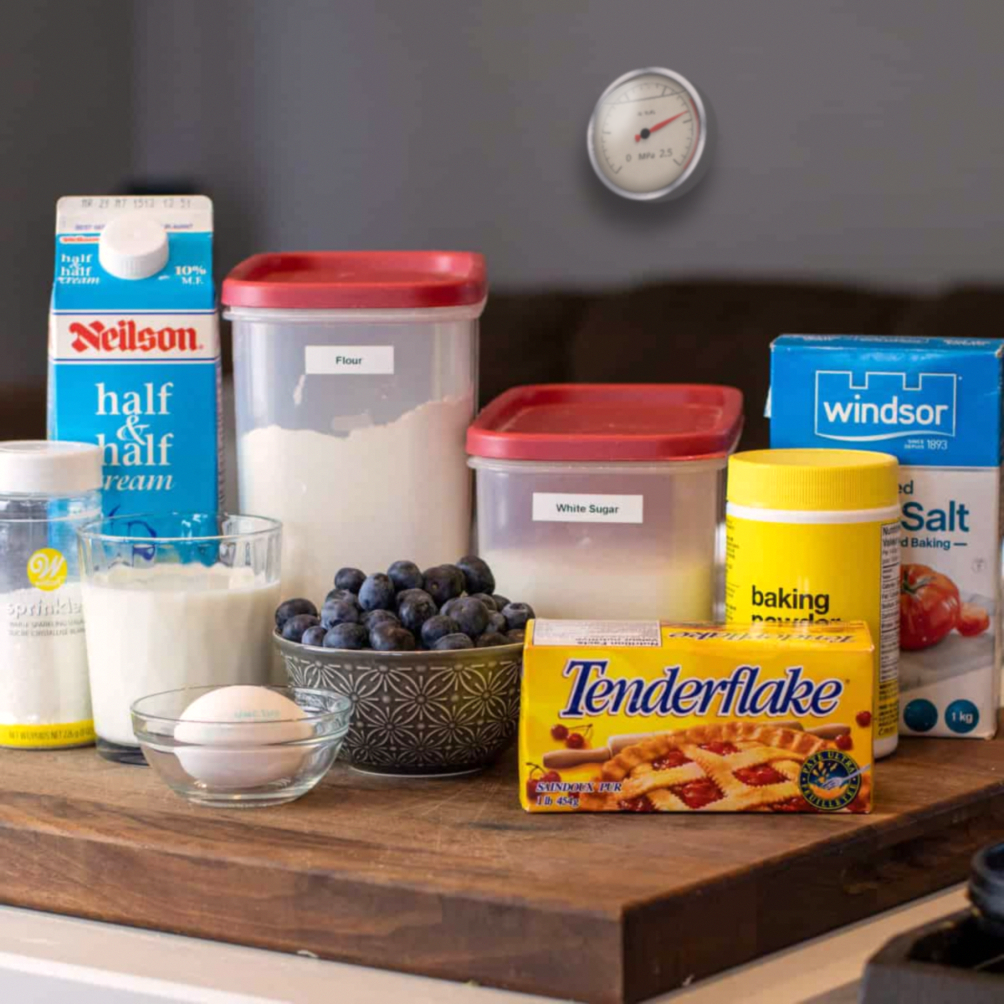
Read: 1.9MPa
